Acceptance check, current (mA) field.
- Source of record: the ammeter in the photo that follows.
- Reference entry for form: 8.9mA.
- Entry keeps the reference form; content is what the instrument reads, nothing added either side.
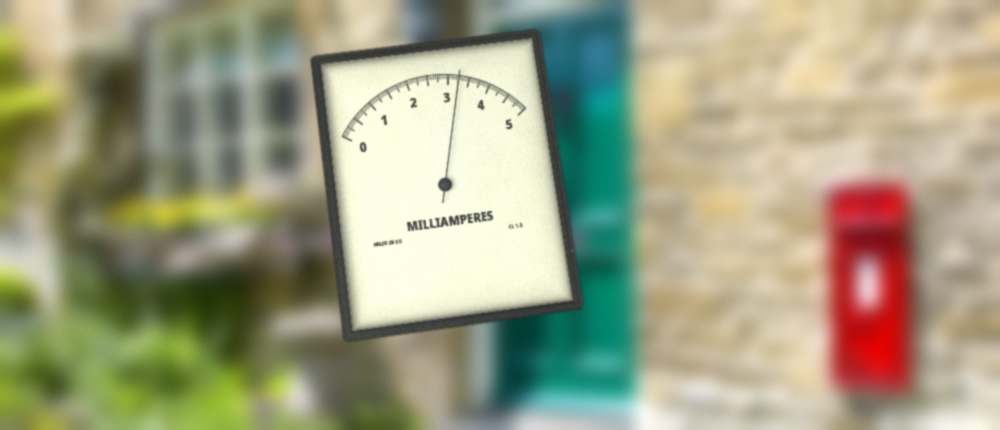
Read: 3.25mA
